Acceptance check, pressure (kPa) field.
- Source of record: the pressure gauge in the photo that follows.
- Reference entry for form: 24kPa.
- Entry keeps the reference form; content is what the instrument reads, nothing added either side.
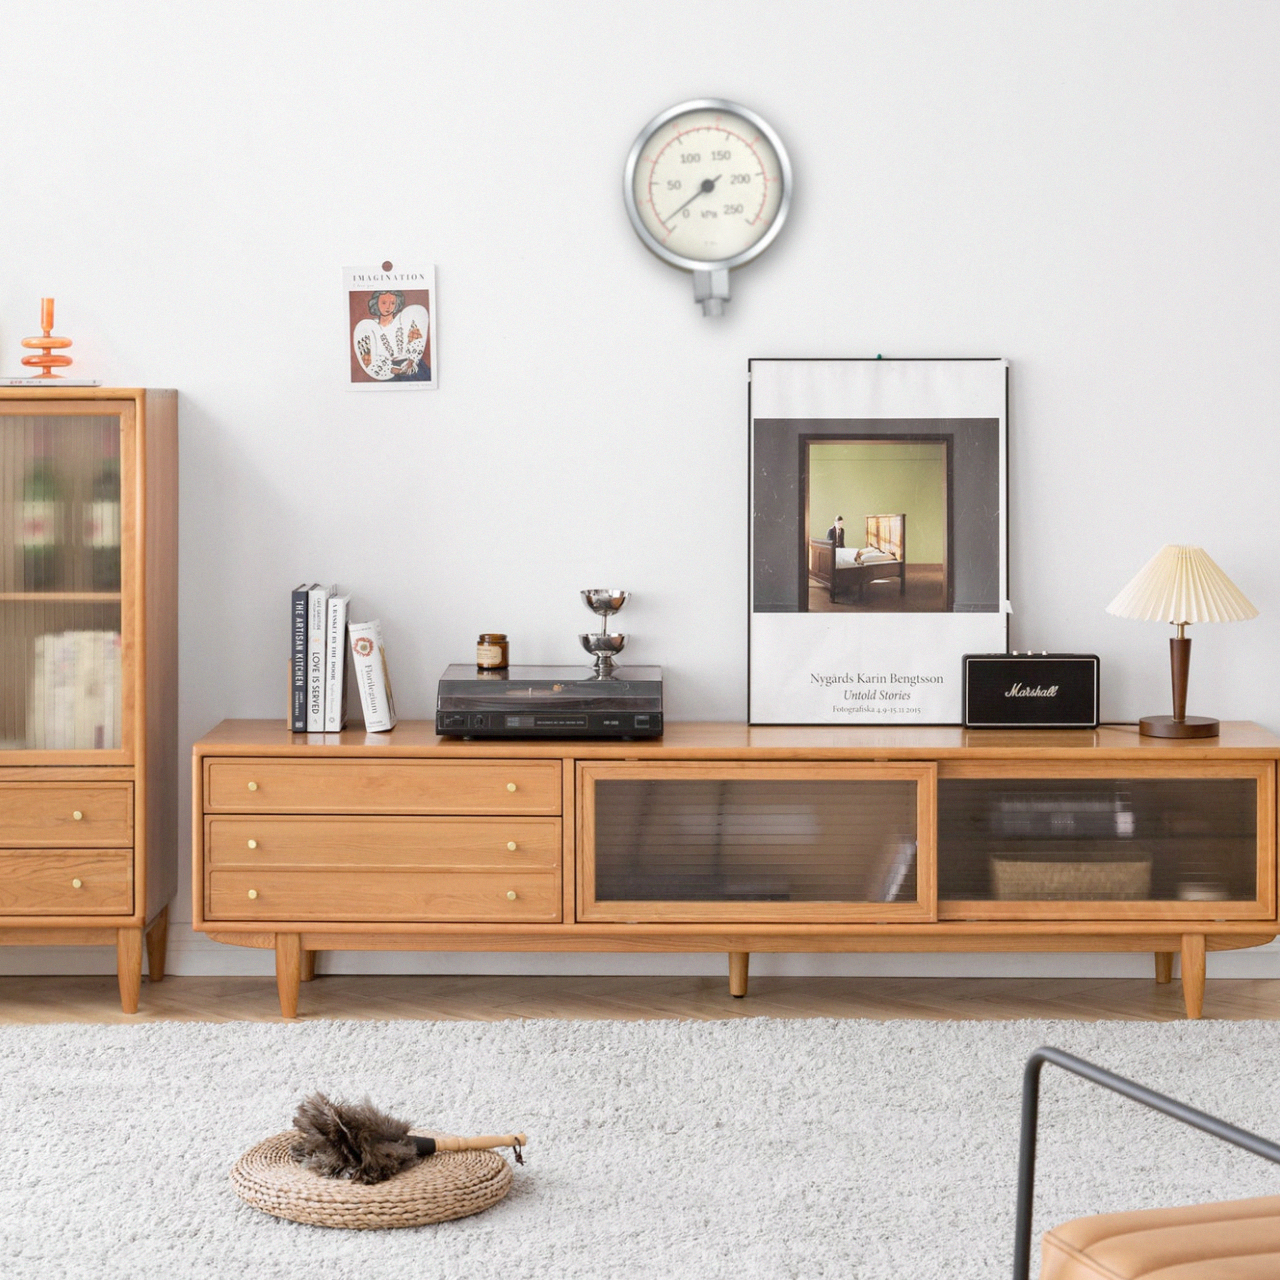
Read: 10kPa
